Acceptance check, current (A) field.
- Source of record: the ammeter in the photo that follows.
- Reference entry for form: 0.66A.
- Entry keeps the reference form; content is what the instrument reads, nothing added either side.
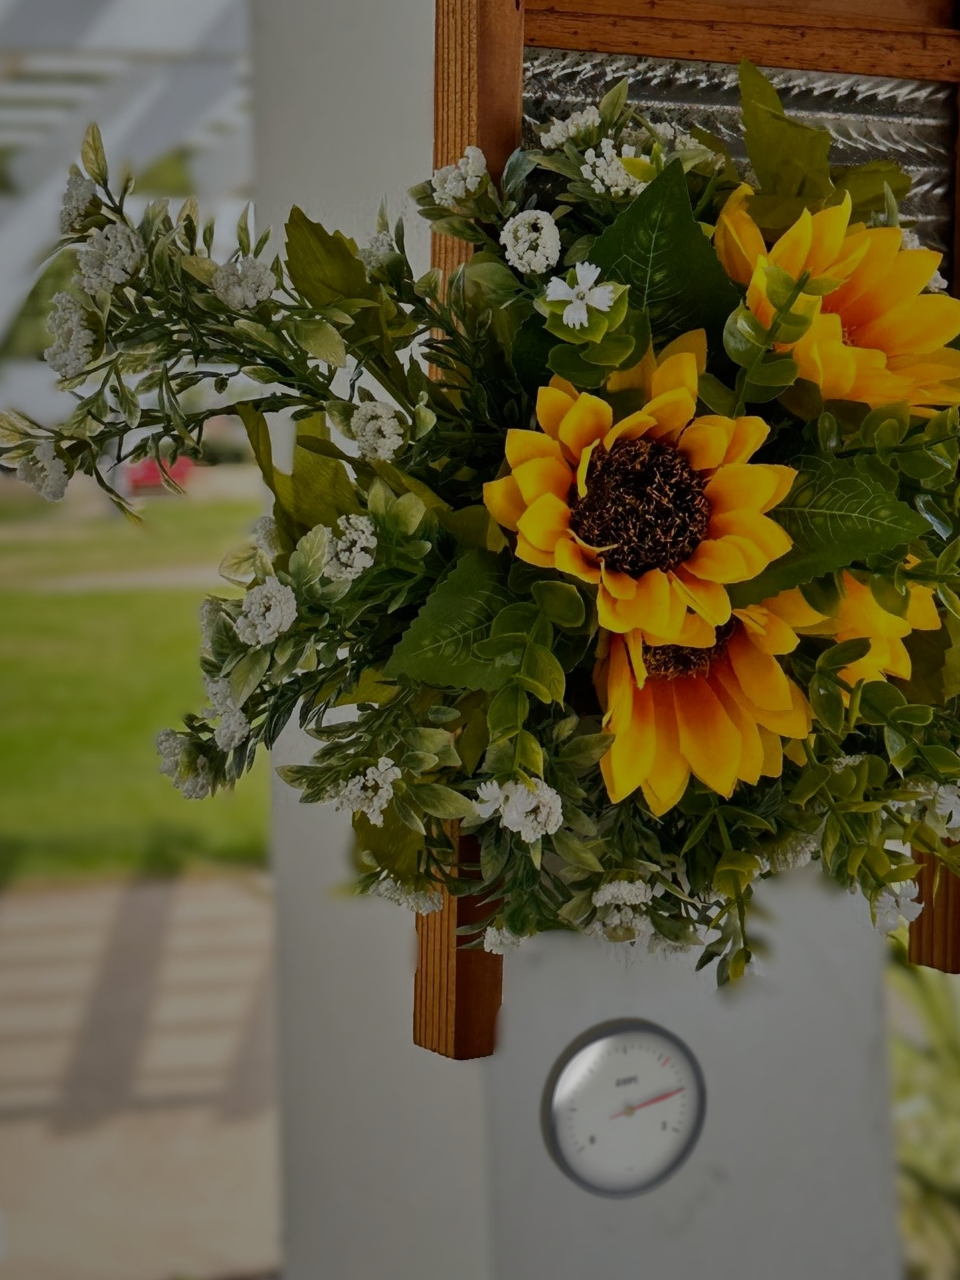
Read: 2.5A
